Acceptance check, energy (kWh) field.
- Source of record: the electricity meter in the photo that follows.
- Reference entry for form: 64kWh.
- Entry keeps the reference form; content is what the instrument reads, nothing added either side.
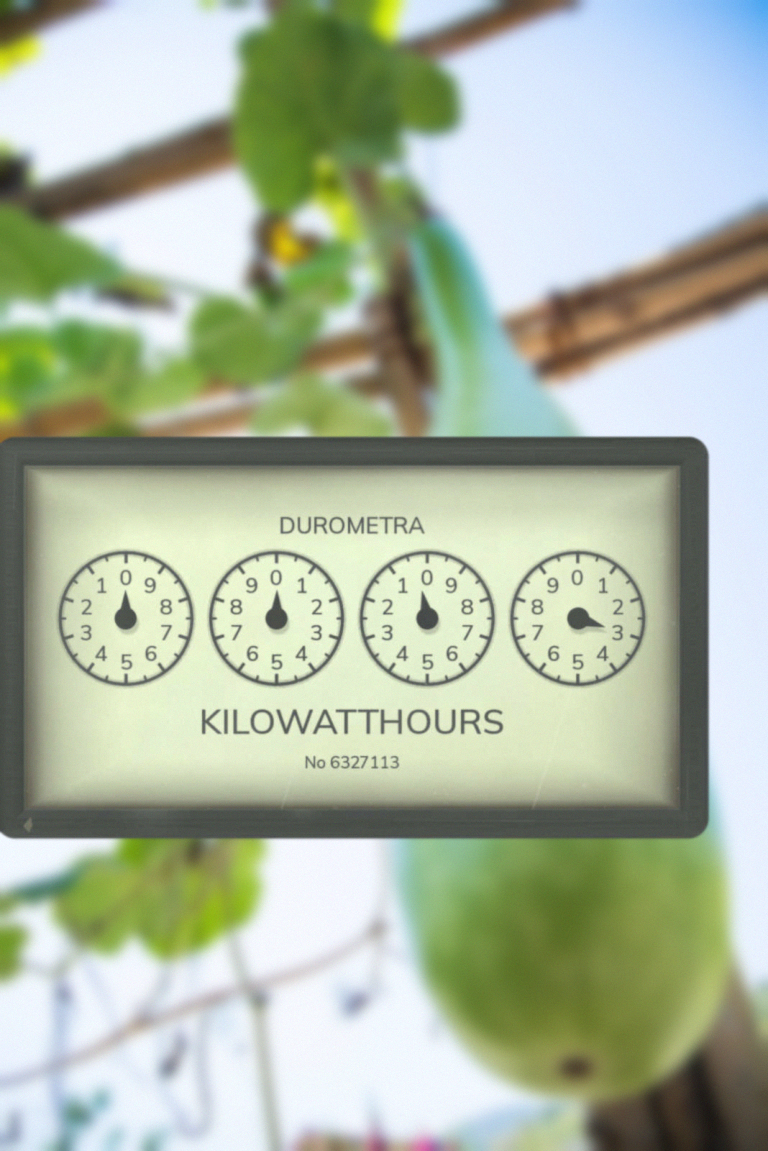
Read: 3kWh
